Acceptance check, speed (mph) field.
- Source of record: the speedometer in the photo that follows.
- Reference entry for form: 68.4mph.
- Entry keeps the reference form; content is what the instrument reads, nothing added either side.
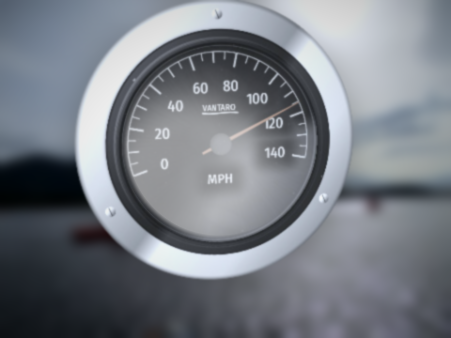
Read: 115mph
